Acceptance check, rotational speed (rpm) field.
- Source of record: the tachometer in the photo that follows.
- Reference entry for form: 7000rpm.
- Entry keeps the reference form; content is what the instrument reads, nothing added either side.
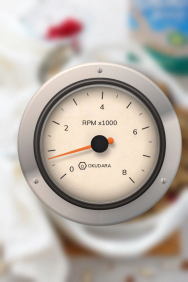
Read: 750rpm
